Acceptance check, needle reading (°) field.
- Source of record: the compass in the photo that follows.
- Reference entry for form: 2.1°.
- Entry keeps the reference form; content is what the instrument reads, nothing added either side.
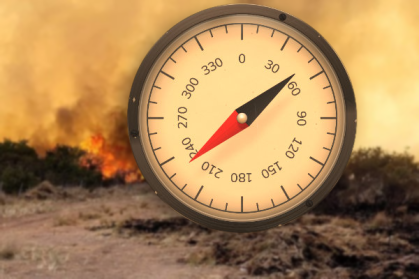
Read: 230°
